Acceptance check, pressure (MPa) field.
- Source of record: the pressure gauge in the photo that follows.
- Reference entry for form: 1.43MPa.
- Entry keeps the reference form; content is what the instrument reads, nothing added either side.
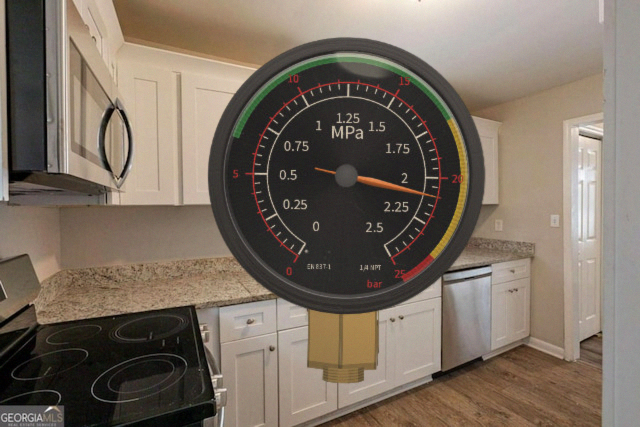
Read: 2.1MPa
